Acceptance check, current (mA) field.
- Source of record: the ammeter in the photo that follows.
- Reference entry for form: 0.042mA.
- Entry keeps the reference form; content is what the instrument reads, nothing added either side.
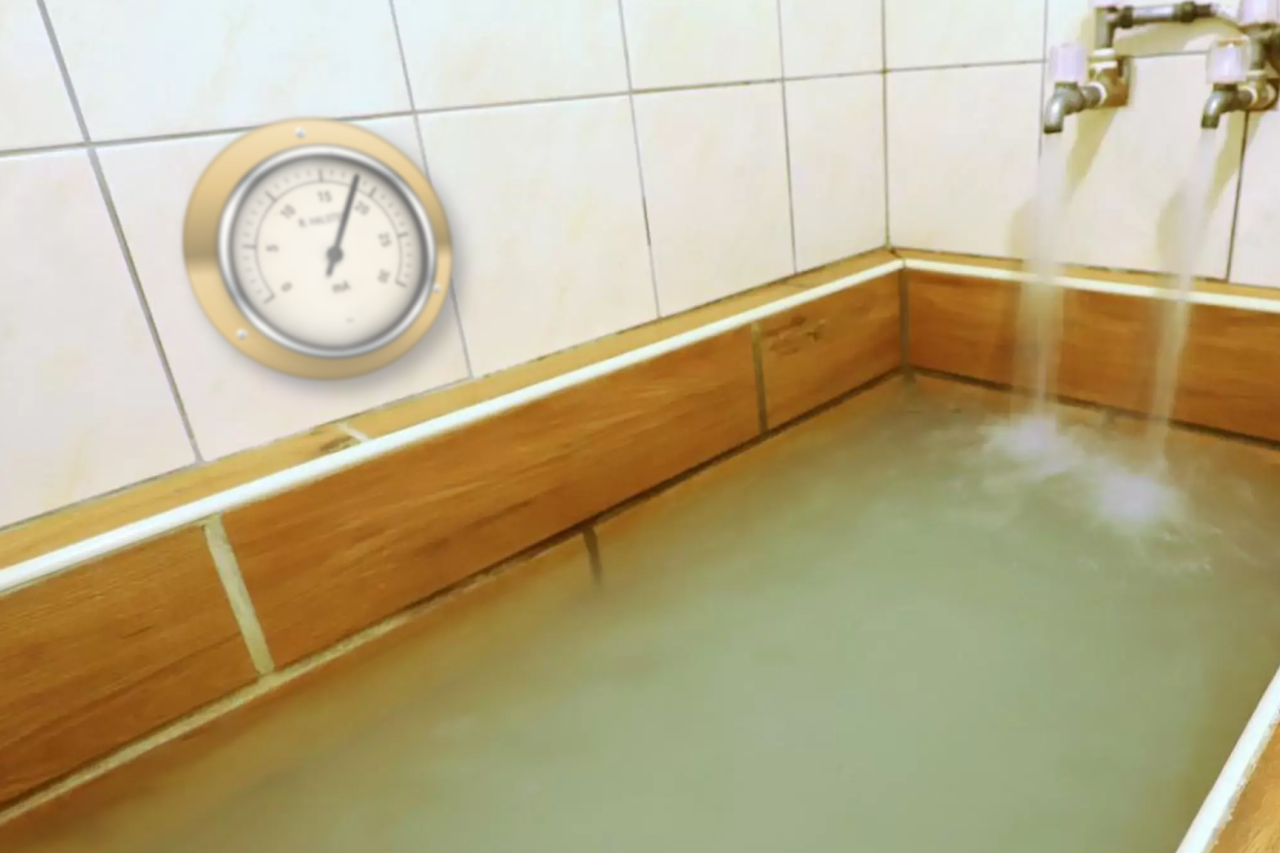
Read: 18mA
